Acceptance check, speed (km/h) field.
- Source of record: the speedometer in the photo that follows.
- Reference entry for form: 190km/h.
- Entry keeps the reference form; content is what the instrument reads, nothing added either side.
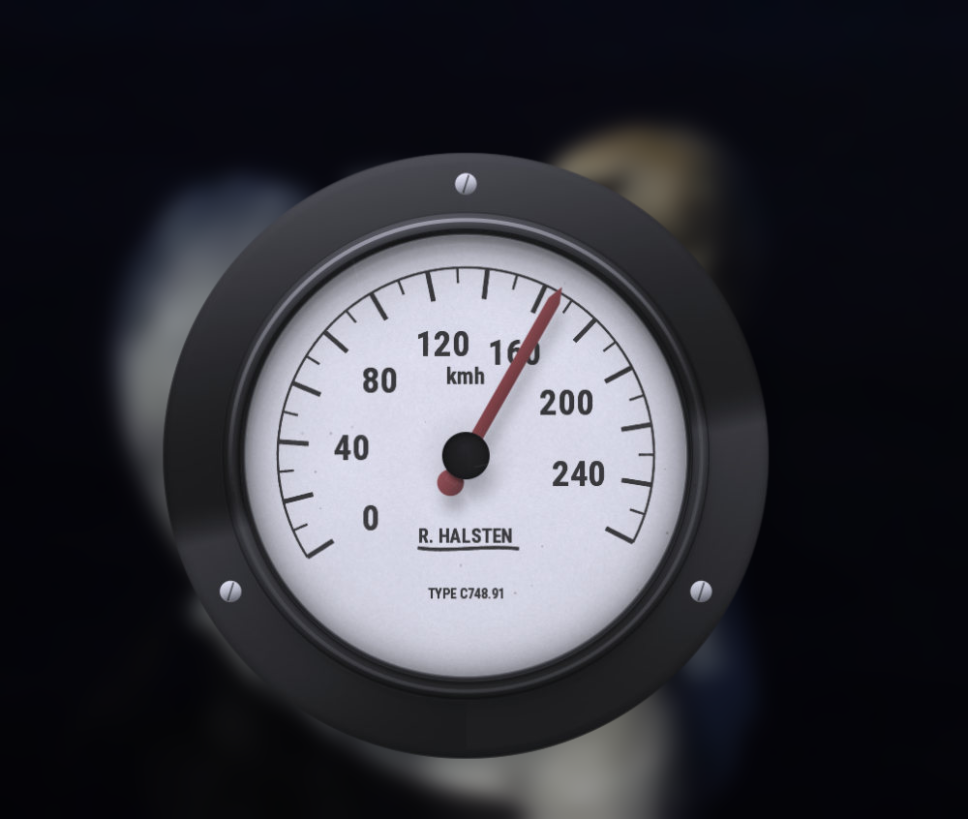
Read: 165km/h
